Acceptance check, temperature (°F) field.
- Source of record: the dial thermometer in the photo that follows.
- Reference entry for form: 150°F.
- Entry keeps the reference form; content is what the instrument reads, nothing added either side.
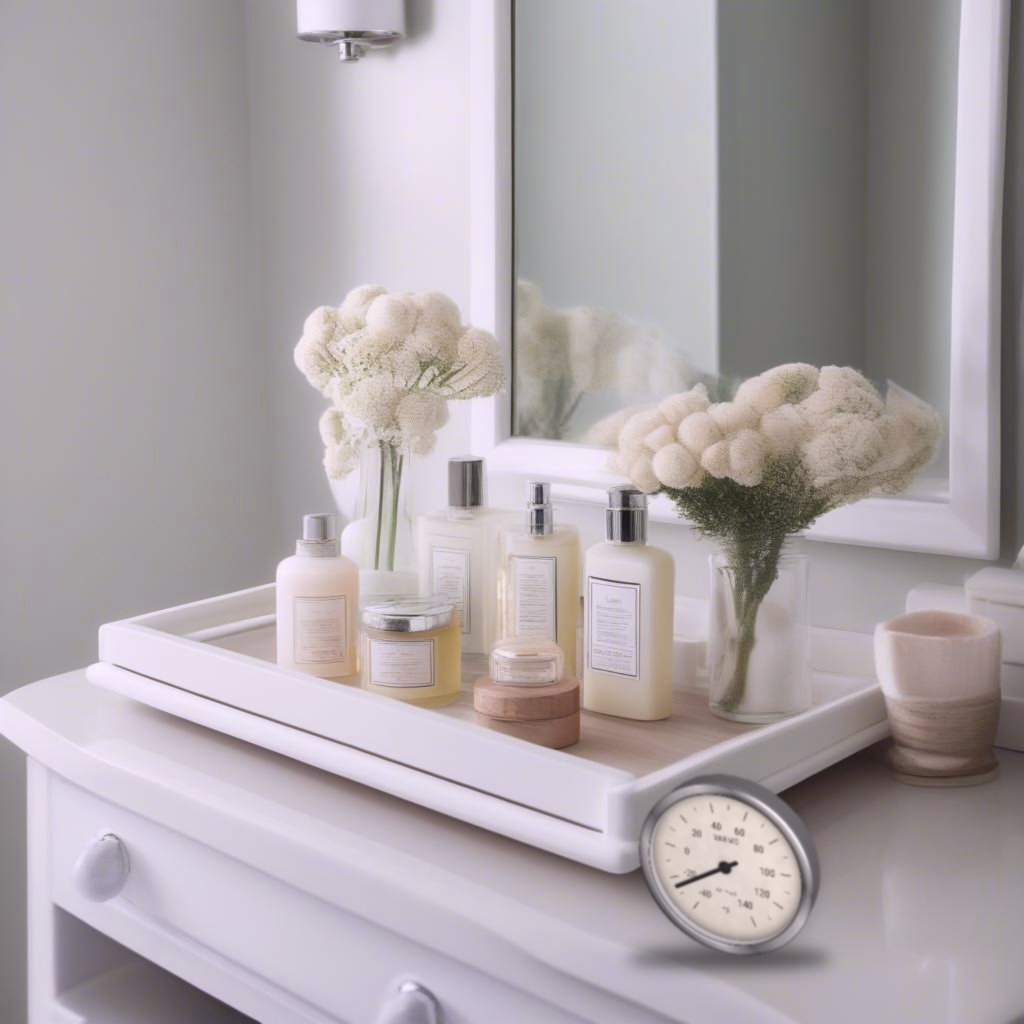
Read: -25°F
